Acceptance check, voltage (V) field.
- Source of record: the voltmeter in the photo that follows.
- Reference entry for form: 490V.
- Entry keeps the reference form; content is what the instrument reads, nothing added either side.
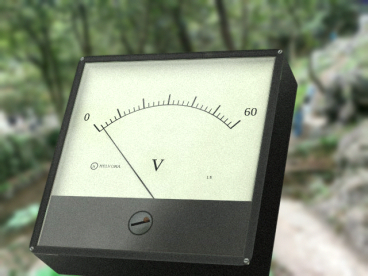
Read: 2V
